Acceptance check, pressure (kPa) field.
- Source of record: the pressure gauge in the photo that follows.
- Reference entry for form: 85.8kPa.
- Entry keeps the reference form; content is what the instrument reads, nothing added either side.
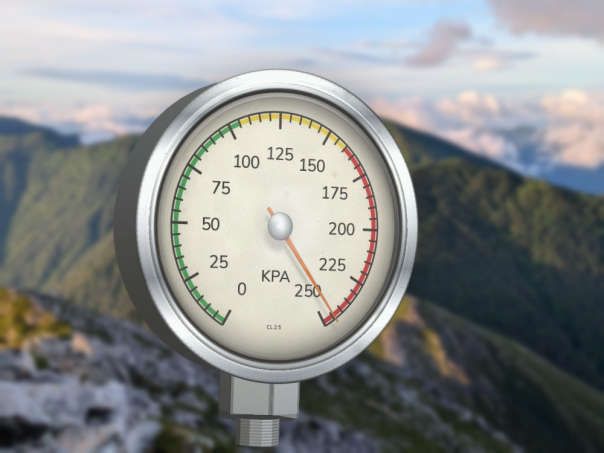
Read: 245kPa
